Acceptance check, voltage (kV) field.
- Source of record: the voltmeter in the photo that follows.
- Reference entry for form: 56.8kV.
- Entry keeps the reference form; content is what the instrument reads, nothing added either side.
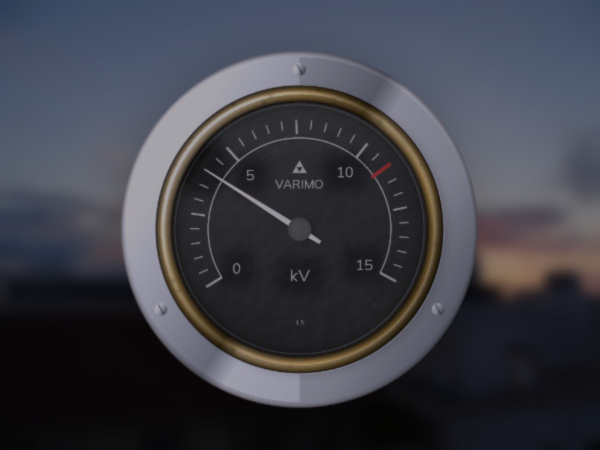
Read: 4kV
